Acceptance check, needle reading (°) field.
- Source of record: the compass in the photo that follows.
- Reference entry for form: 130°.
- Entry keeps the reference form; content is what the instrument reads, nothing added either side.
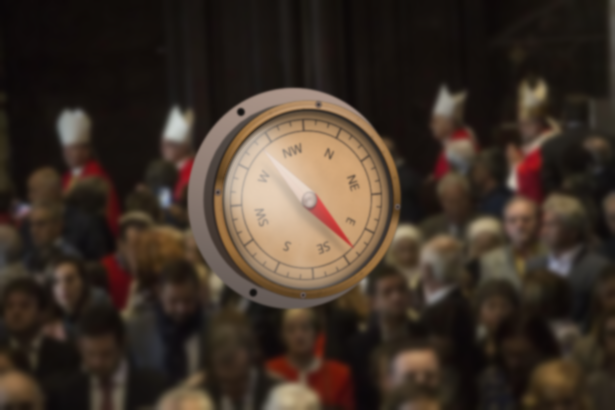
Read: 110°
